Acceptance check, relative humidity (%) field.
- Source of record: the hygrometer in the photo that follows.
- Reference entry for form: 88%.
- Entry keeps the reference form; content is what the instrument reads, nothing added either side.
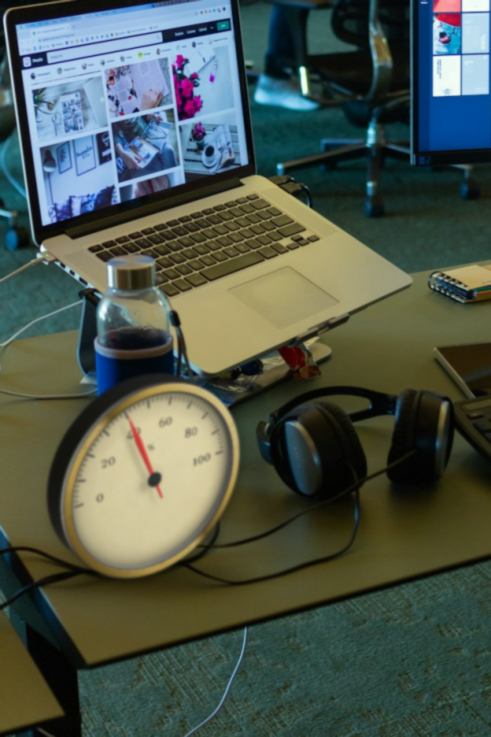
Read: 40%
